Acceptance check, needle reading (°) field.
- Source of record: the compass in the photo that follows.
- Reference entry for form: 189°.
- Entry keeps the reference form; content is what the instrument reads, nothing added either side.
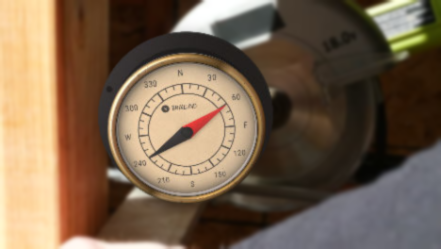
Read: 60°
